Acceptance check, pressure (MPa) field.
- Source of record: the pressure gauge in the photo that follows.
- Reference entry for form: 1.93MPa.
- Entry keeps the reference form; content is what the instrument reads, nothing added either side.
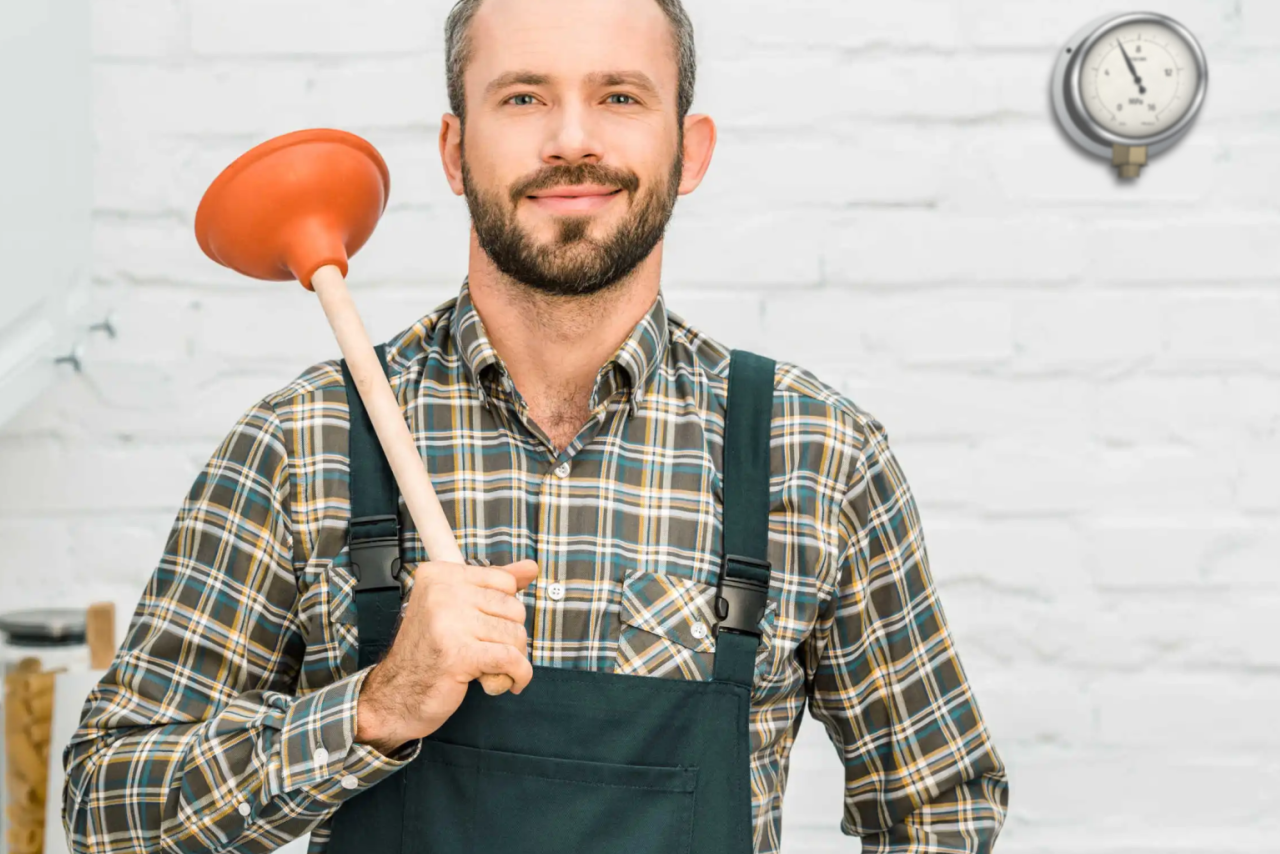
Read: 6.5MPa
